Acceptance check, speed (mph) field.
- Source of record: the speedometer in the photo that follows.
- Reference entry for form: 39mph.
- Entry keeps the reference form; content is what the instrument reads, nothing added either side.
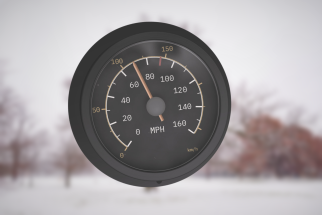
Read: 70mph
